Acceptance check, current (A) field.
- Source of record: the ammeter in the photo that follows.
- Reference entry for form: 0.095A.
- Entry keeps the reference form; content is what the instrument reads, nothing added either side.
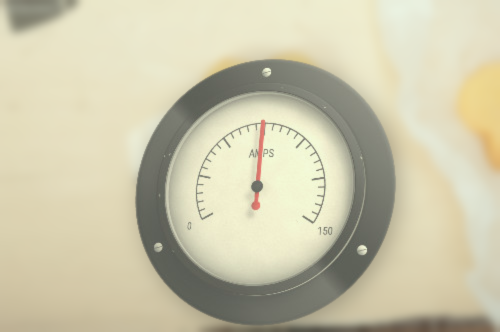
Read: 75A
